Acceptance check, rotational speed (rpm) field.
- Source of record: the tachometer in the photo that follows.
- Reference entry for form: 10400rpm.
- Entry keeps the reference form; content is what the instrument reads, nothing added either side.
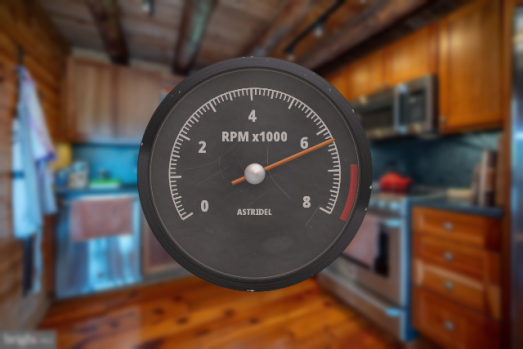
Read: 6300rpm
